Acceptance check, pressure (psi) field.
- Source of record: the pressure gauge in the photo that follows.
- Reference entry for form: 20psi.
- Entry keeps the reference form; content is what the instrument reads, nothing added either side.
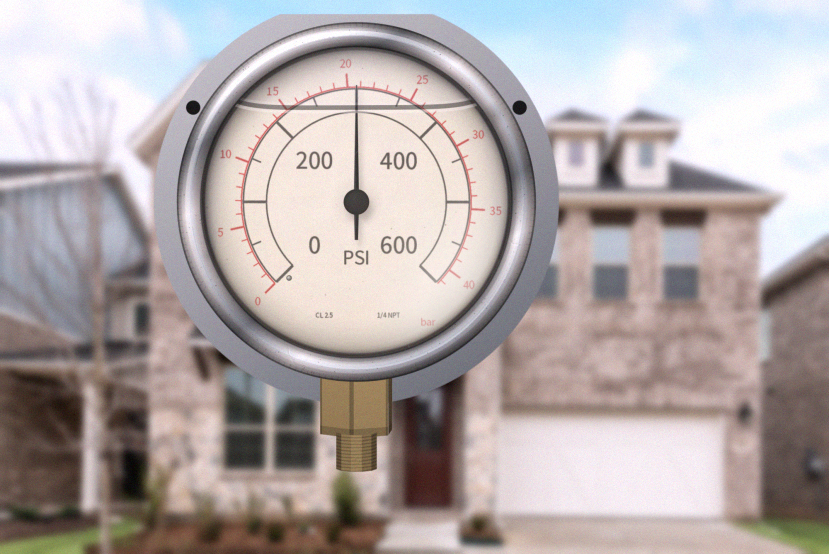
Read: 300psi
